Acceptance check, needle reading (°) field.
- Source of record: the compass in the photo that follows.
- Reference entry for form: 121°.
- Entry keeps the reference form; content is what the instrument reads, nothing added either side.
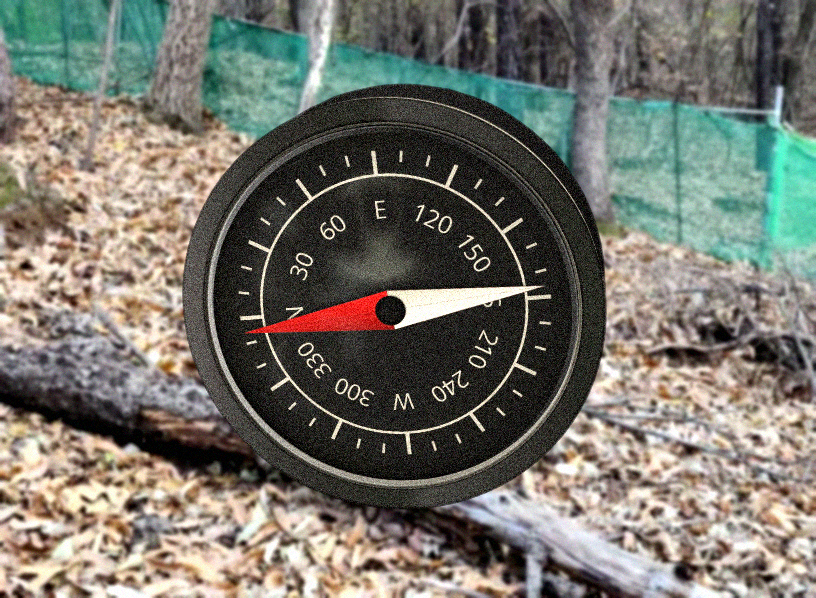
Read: 355°
